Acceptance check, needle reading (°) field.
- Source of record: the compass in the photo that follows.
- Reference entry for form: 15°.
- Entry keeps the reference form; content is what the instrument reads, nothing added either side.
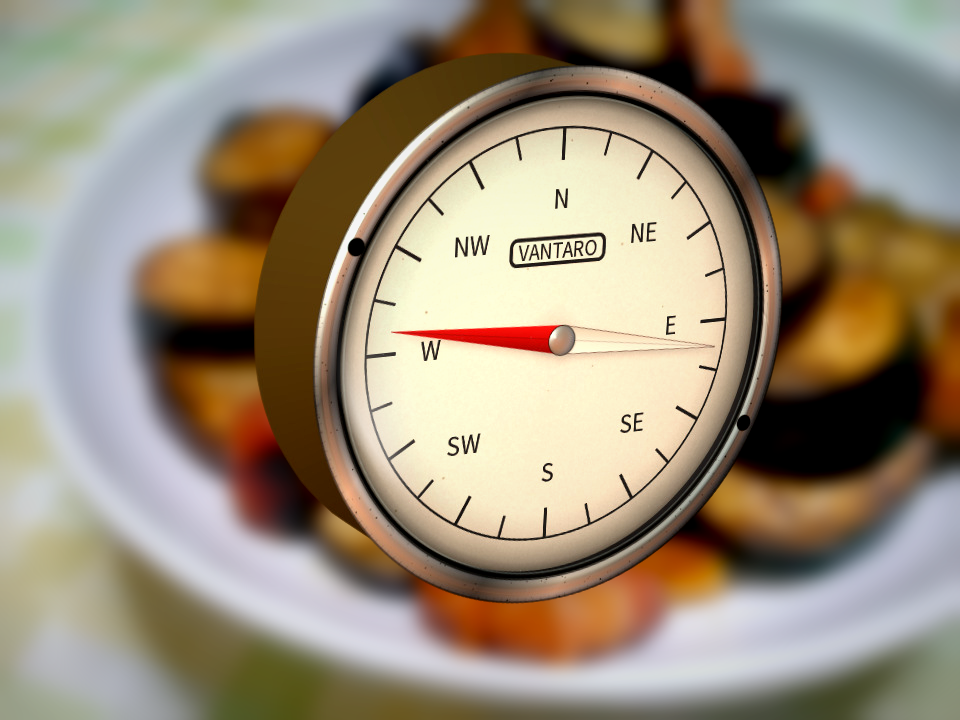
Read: 277.5°
